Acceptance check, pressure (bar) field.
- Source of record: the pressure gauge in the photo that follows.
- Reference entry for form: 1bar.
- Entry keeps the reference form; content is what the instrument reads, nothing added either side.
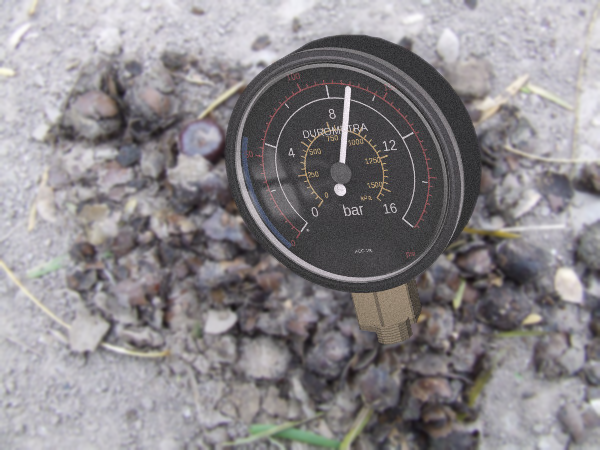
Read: 9bar
